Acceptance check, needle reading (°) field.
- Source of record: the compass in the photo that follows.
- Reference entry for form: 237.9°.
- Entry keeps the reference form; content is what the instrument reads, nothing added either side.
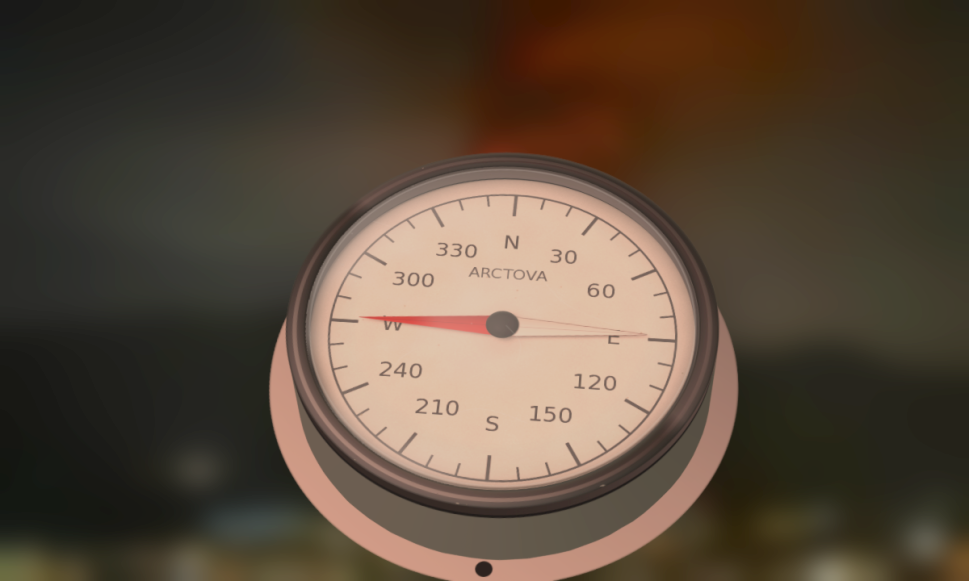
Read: 270°
